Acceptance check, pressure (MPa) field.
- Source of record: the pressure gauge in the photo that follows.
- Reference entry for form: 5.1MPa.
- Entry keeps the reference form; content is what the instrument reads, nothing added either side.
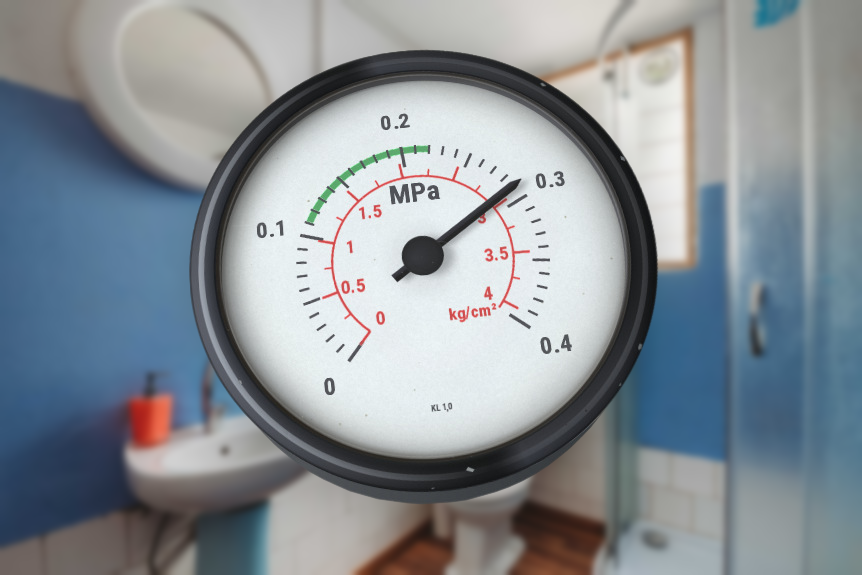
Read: 0.29MPa
